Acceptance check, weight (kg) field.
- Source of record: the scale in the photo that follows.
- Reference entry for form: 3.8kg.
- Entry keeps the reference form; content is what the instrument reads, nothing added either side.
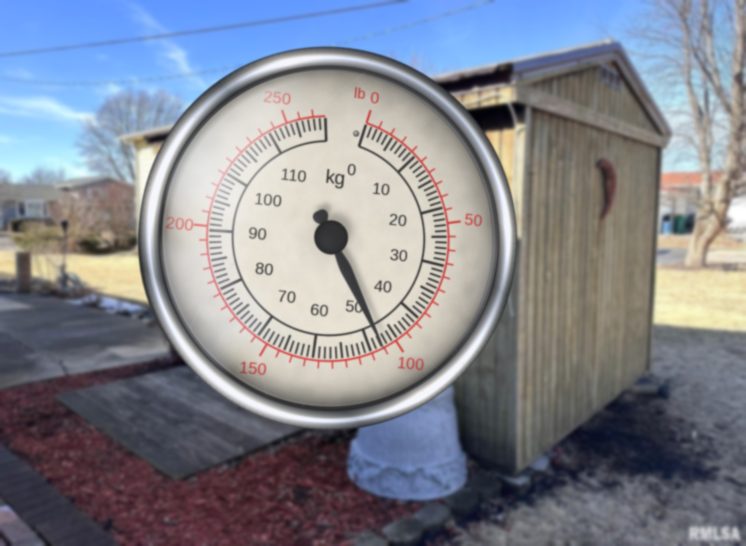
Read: 48kg
